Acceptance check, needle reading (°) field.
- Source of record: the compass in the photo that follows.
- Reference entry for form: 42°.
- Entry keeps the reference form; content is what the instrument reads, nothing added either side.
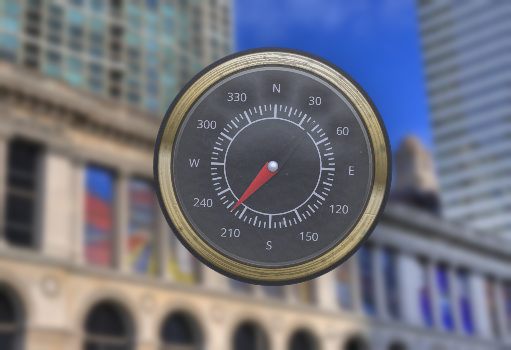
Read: 220°
